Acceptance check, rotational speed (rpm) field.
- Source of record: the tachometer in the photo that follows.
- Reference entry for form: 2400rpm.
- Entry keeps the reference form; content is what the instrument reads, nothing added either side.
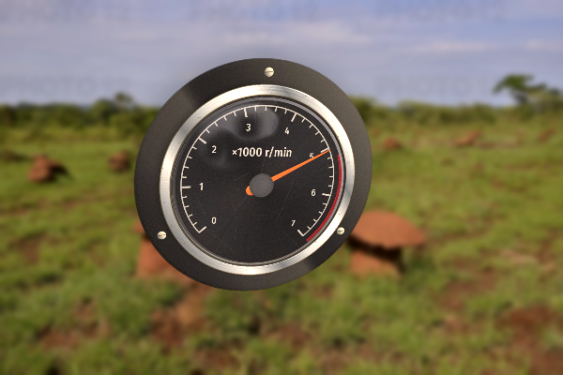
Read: 5000rpm
